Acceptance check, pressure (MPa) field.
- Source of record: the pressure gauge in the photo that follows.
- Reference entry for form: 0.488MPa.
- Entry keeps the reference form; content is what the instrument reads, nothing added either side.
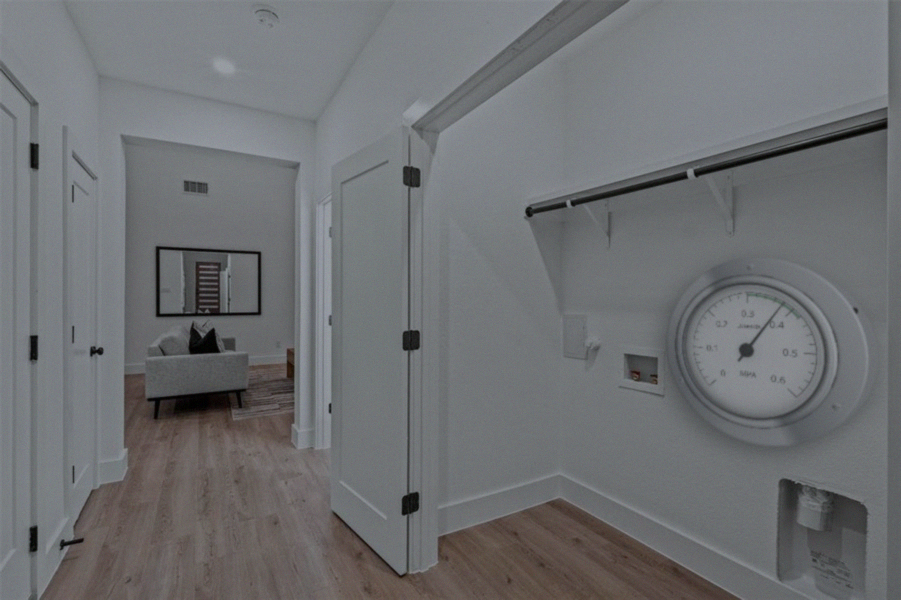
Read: 0.38MPa
